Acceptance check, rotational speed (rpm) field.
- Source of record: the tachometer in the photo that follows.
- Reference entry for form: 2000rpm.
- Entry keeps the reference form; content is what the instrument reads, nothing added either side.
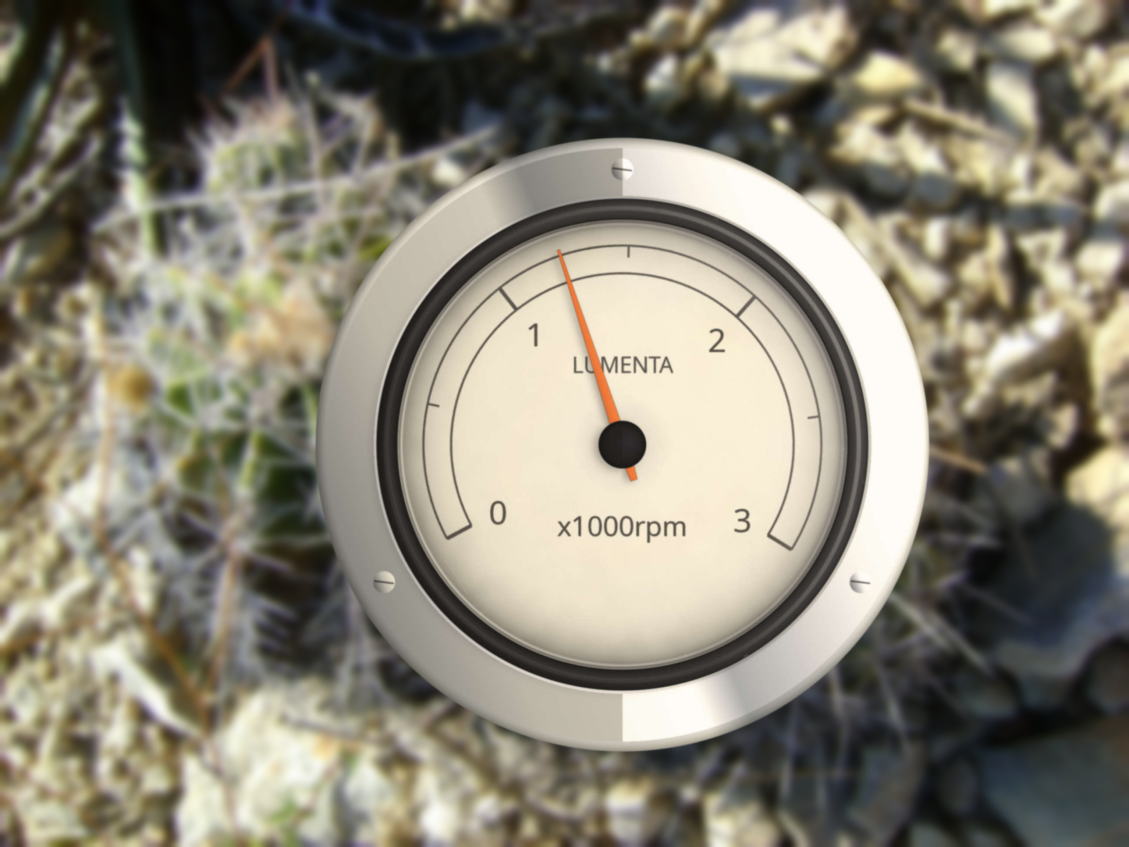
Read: 1250rpm
